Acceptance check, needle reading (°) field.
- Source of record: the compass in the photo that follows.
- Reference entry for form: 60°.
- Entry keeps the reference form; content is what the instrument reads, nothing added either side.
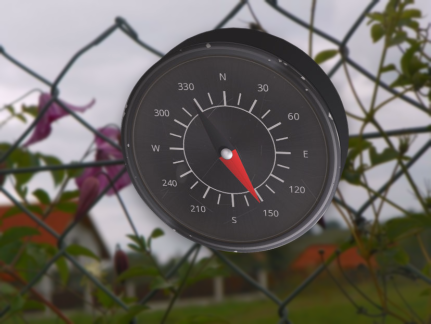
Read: 150°
